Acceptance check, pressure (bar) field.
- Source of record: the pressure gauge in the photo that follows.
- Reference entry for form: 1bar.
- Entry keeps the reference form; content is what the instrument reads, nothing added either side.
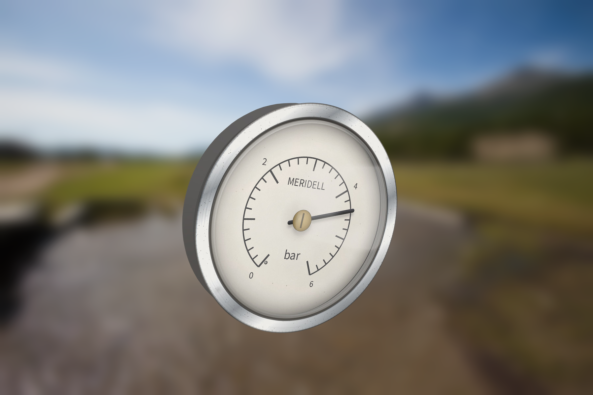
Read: 4.4bar
